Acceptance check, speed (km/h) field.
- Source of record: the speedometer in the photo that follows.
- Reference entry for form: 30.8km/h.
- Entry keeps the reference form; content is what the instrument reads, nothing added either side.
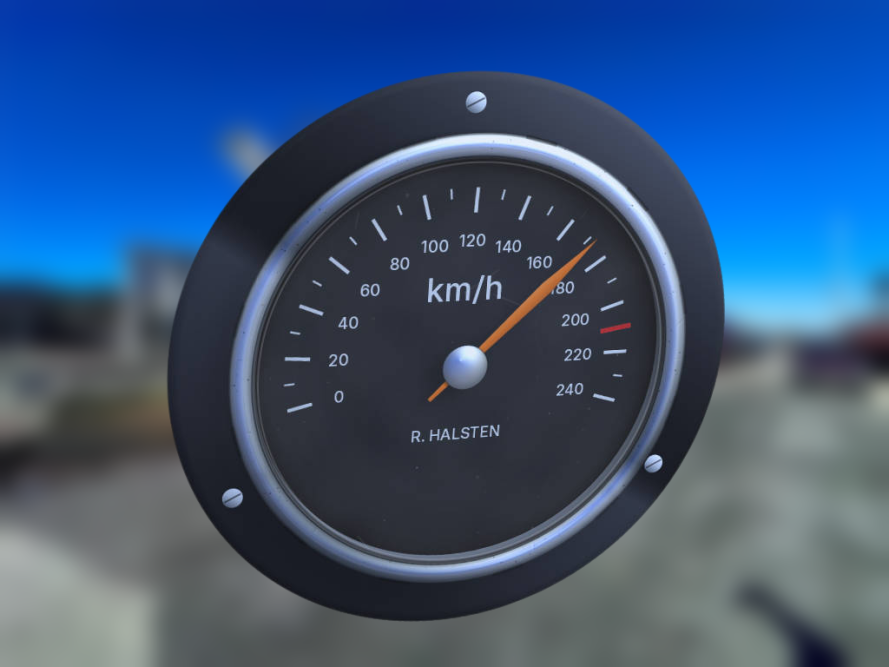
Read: 170km/h
